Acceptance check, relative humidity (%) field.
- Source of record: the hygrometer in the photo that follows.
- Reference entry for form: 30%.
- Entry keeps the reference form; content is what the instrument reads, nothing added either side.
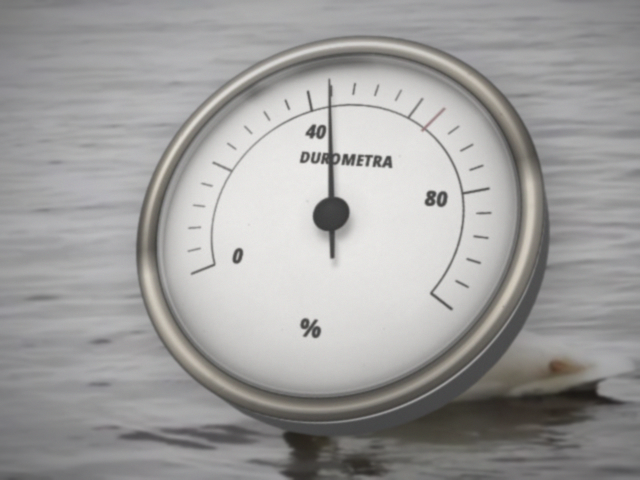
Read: 44%
